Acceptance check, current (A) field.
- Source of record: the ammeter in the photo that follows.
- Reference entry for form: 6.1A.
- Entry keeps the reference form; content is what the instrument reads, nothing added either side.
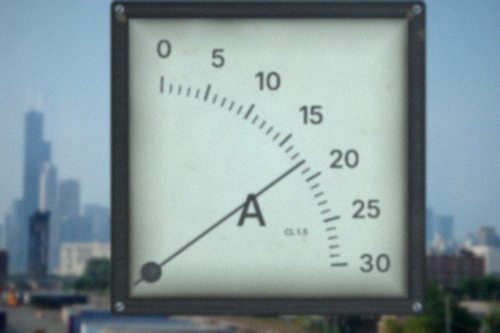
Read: 18A
